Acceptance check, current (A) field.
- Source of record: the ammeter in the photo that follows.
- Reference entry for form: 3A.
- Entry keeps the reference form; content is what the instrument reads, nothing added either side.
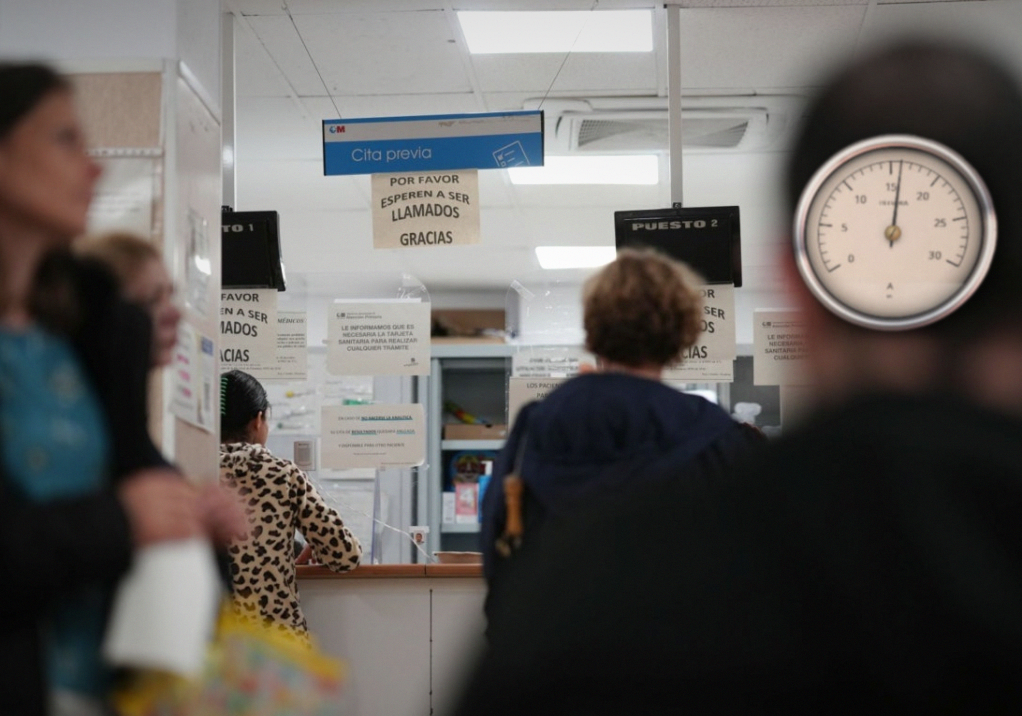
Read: 16A
